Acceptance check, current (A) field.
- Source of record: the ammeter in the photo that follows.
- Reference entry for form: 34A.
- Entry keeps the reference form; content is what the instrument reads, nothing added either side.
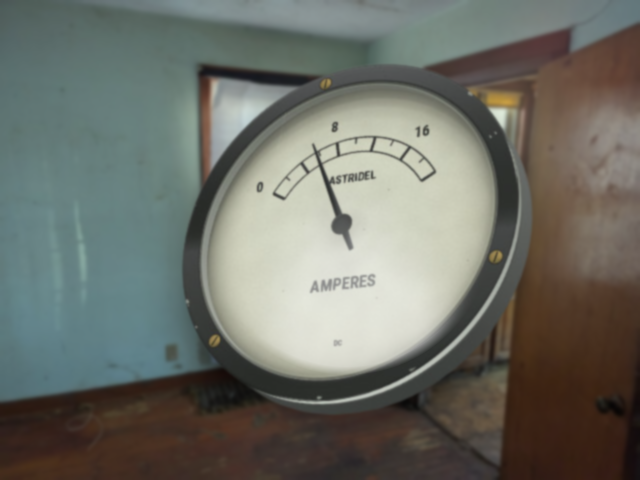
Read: 6A
